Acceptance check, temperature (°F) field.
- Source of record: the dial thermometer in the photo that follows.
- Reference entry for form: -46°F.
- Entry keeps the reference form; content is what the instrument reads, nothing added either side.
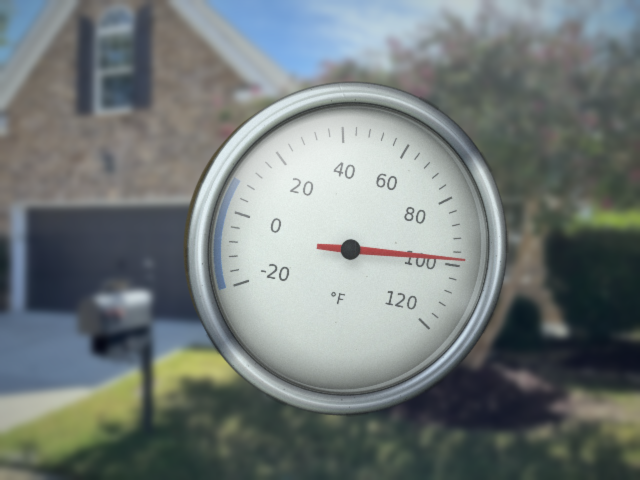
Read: 98°F
